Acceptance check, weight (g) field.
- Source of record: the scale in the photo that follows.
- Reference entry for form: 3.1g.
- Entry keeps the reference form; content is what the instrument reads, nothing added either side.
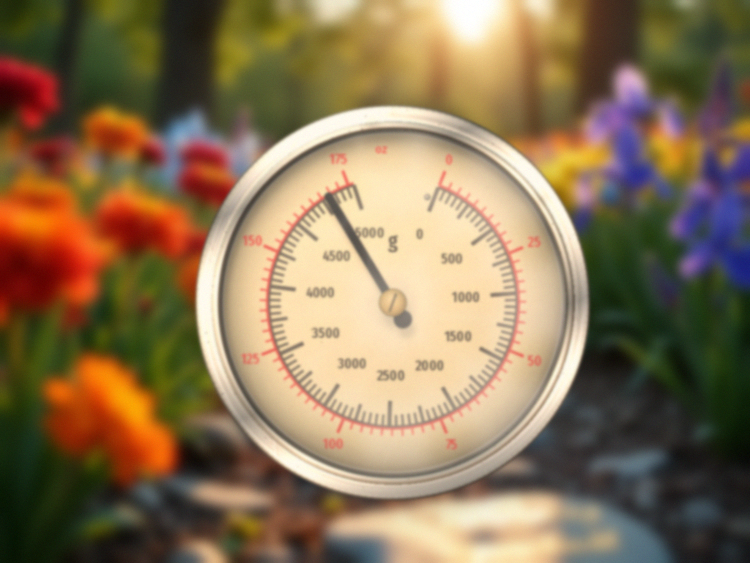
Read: 4800g
